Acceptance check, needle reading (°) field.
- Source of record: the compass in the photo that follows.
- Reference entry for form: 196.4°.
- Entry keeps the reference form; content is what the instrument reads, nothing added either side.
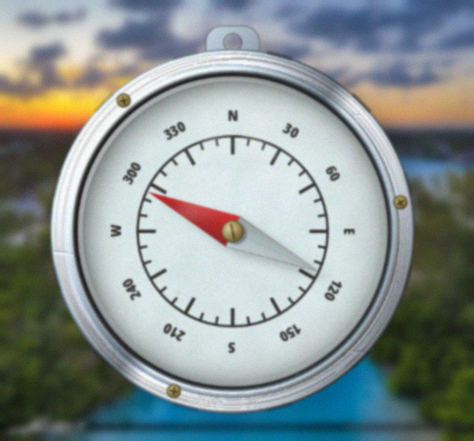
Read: 295°
